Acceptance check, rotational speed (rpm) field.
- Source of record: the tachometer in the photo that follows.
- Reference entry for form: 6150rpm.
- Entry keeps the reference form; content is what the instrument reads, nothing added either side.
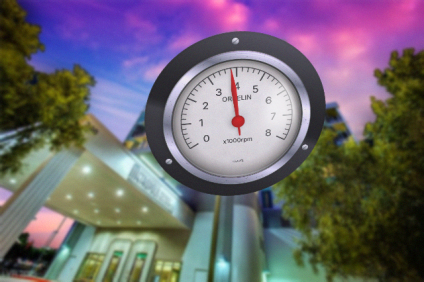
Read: 3800rpm
